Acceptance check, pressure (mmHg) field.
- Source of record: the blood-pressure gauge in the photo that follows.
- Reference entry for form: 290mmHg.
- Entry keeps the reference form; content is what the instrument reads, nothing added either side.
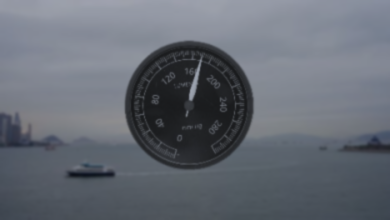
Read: 170mmHg
